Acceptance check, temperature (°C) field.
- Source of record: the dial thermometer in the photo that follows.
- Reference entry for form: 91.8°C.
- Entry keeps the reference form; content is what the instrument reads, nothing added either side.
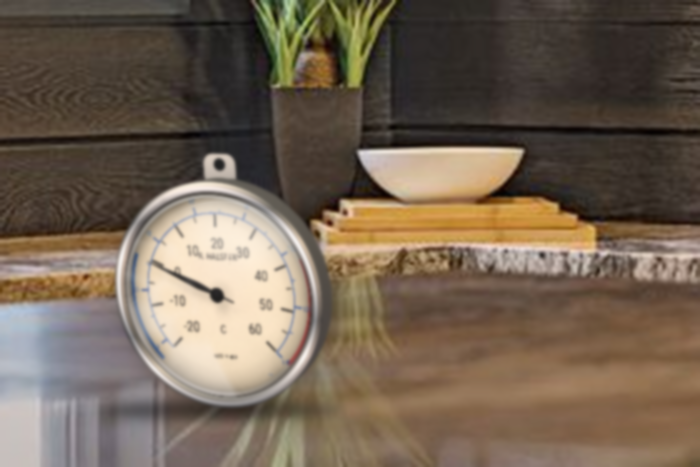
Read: 0°C
